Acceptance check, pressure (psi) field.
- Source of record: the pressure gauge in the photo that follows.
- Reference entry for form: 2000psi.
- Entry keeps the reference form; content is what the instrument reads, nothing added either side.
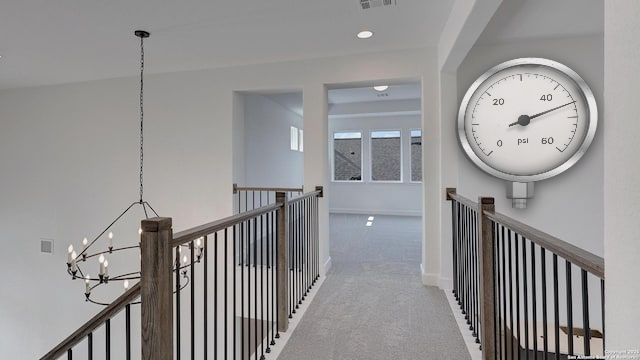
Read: 46psi
